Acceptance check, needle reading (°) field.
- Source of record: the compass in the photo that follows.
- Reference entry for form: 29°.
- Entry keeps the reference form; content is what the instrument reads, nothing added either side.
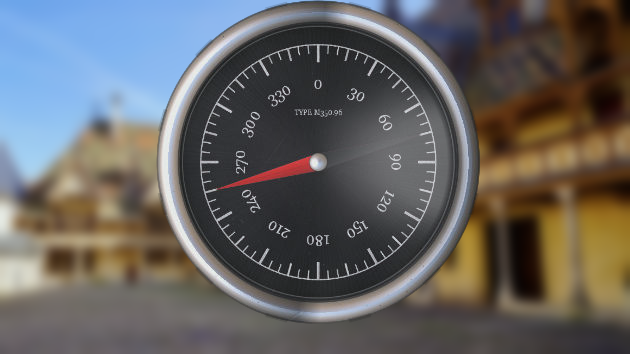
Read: 255°
